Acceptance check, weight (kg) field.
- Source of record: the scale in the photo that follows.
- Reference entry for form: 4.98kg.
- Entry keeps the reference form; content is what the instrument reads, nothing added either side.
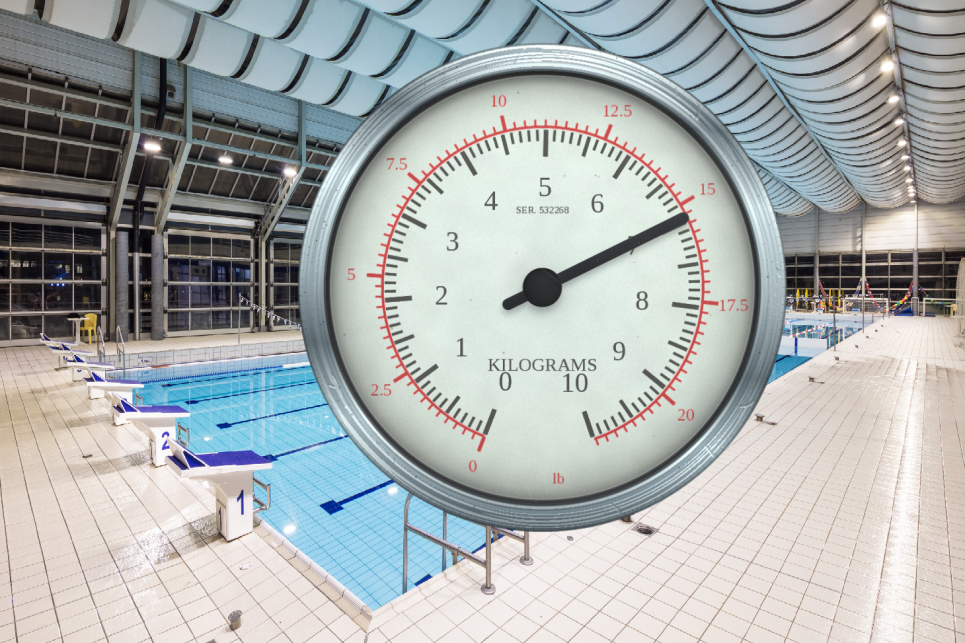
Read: 6.95kg
